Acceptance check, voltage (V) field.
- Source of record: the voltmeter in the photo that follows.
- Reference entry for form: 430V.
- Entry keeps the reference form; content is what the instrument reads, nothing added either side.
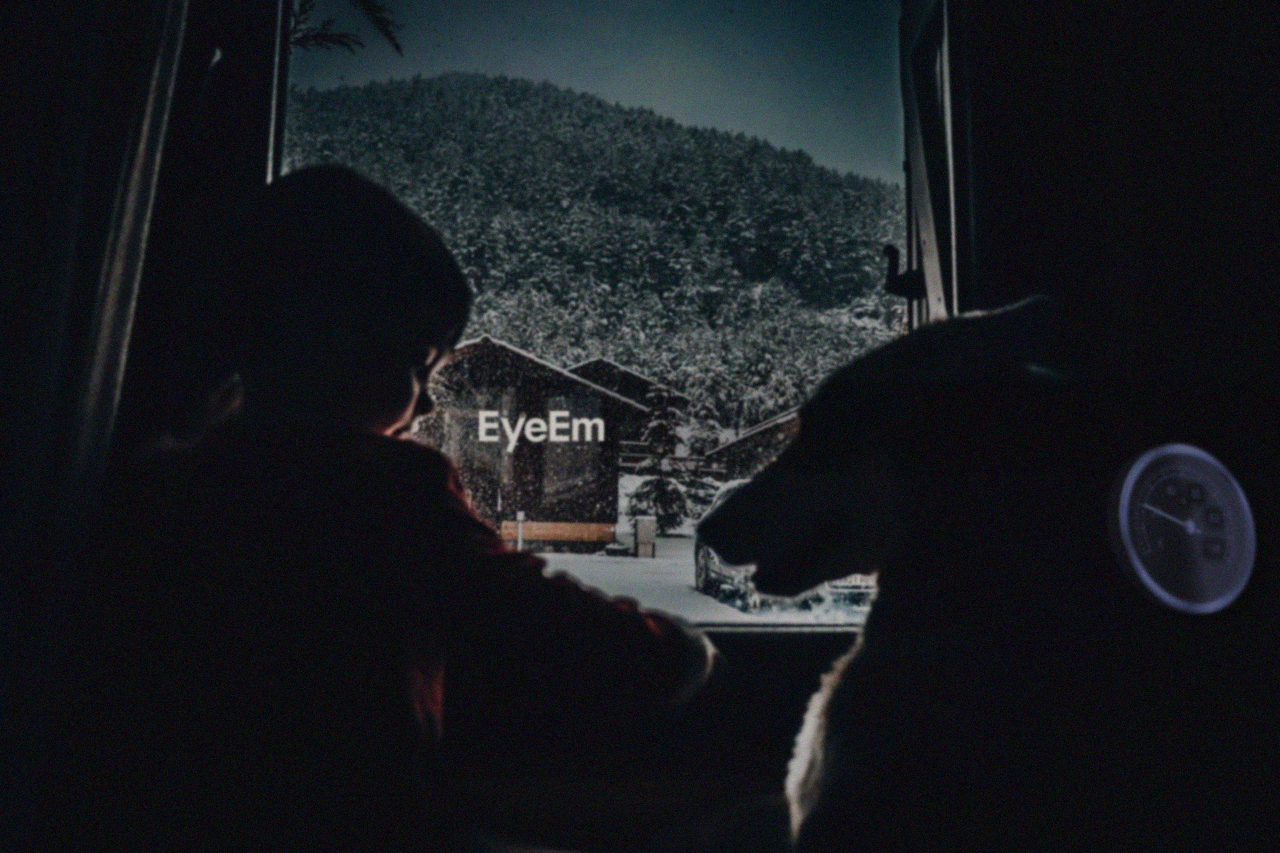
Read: 20V
